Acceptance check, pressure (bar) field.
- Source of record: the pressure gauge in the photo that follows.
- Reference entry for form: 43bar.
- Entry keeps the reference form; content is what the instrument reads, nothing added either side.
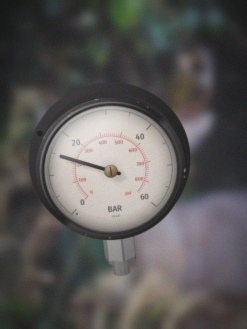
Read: 15bar
